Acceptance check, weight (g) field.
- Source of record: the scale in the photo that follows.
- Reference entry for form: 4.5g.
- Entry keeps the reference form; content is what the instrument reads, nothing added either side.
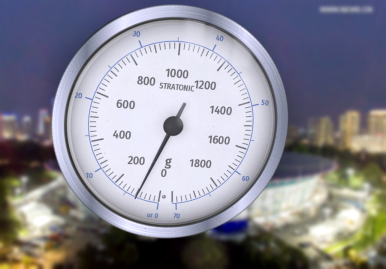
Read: 100g
